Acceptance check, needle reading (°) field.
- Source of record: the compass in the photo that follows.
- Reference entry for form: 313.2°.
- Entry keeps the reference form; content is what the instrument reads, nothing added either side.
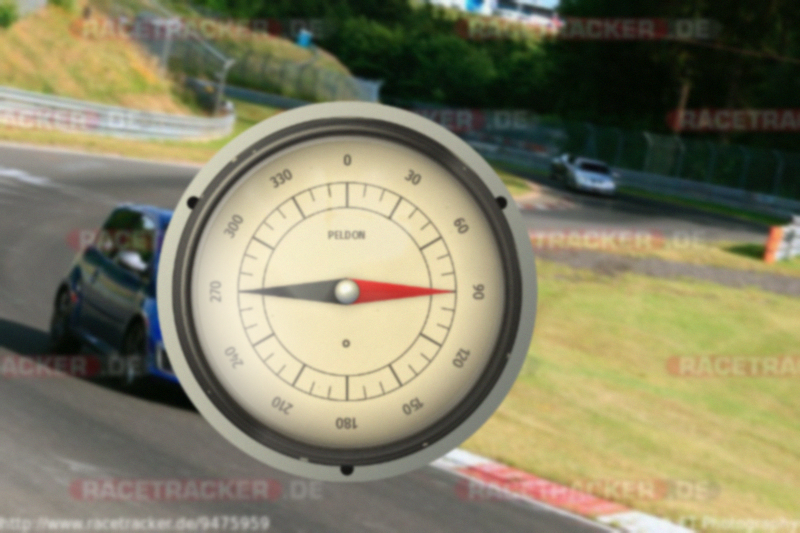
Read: 90°
